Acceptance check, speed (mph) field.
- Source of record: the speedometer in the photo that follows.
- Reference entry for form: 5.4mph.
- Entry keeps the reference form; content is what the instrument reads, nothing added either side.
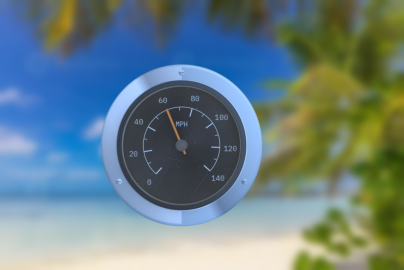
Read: 60mph
